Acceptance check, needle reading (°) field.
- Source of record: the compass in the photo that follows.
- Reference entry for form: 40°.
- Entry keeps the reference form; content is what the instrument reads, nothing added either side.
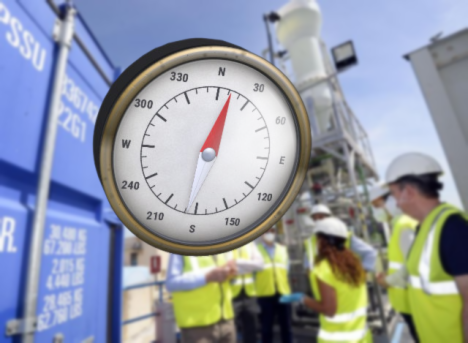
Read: 10°
